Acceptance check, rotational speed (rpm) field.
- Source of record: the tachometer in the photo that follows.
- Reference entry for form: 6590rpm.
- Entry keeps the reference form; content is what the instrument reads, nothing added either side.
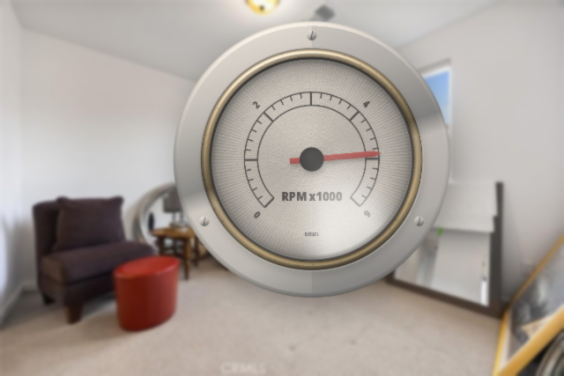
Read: 4900rpm
